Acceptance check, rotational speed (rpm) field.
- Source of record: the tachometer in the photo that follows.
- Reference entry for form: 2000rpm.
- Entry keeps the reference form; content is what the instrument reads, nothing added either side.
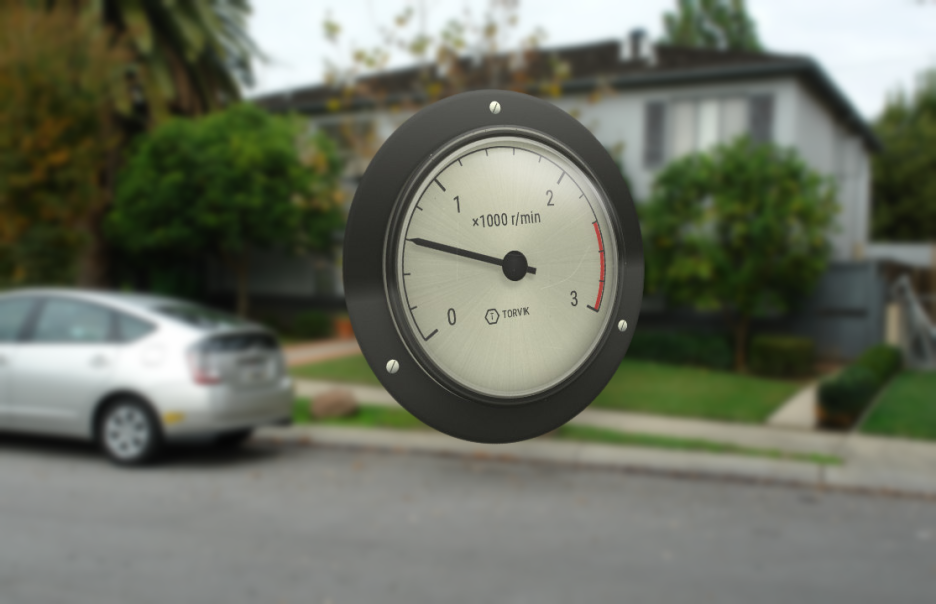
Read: 600rpm
